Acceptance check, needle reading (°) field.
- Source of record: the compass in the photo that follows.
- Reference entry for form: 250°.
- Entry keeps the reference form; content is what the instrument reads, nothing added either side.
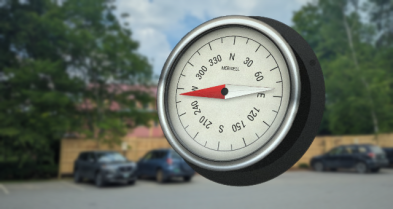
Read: 262.5°
